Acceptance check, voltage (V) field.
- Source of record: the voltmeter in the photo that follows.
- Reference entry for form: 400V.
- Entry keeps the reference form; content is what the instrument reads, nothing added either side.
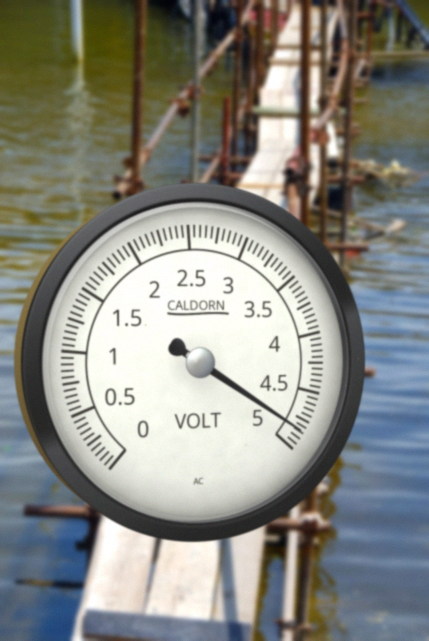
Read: 4.85V
